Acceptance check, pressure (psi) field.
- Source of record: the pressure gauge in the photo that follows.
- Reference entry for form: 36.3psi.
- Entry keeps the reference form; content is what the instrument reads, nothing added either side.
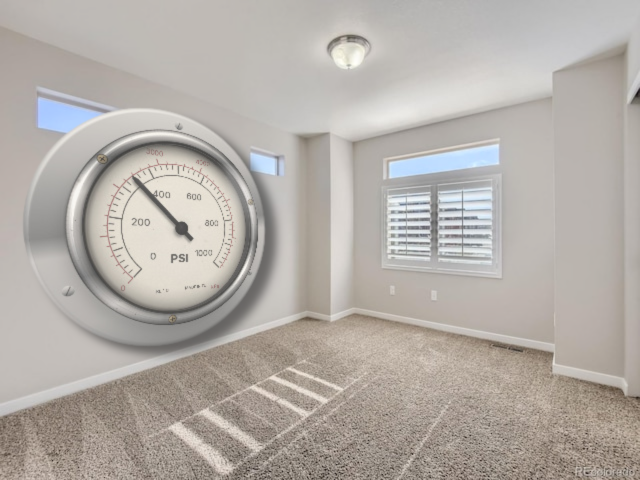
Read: 340psi
